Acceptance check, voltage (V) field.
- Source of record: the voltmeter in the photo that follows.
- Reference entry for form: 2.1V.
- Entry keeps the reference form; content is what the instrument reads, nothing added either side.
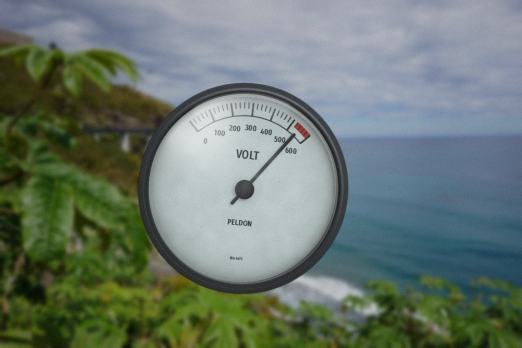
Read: 540V
